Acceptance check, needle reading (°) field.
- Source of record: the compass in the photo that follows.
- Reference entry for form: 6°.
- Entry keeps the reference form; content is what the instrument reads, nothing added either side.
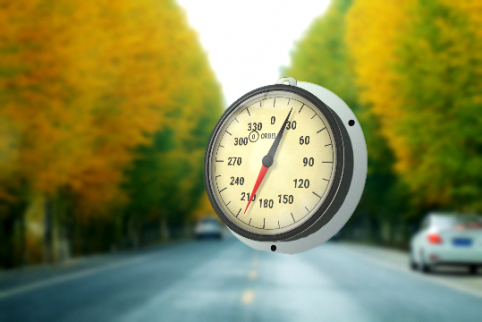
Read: 202.5°
